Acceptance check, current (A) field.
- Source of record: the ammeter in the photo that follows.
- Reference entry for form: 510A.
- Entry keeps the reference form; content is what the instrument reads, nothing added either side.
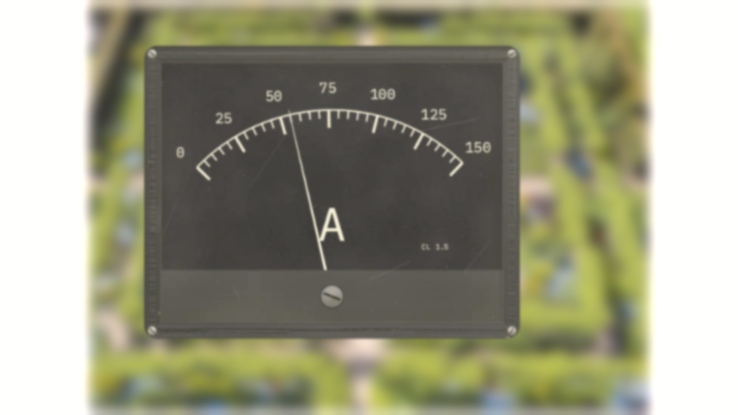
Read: 55A
